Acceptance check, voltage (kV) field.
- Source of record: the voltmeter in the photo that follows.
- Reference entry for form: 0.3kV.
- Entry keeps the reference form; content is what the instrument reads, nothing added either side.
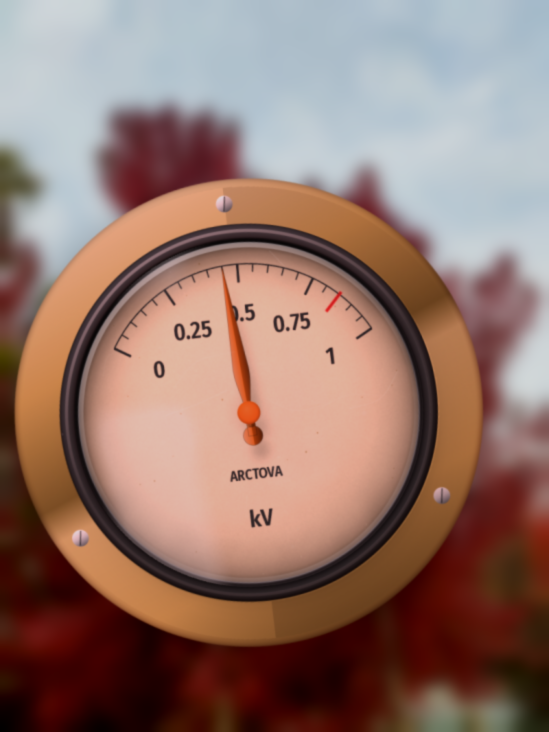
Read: 0.45kV
